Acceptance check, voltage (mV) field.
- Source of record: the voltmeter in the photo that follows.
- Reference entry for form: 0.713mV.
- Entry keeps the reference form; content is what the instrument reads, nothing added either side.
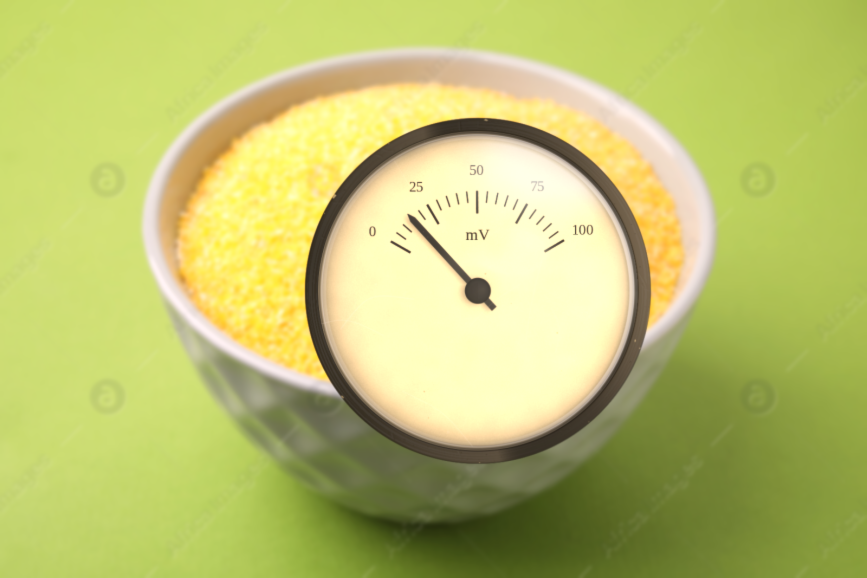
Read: 15mV
